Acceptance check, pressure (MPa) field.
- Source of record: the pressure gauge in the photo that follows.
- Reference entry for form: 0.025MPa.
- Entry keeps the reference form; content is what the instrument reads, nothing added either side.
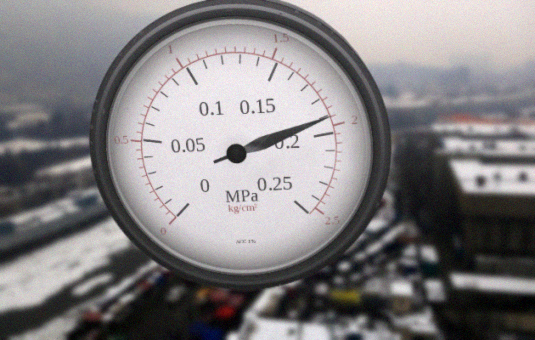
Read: 0.19MPa
